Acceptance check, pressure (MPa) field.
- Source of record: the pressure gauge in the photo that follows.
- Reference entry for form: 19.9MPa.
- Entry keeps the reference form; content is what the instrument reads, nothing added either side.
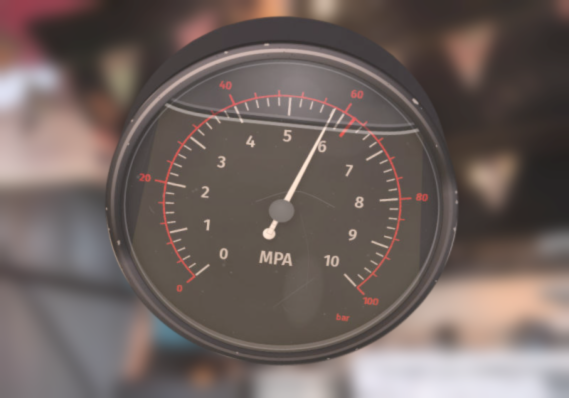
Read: 5.8MPa
